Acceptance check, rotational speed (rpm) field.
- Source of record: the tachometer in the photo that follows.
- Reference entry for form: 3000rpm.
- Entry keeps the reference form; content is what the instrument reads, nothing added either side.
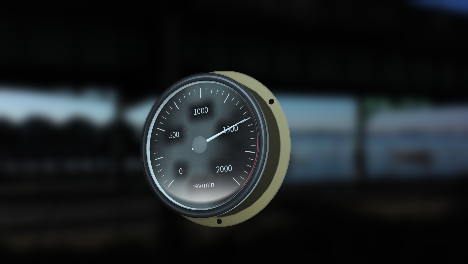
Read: 1500rpm
